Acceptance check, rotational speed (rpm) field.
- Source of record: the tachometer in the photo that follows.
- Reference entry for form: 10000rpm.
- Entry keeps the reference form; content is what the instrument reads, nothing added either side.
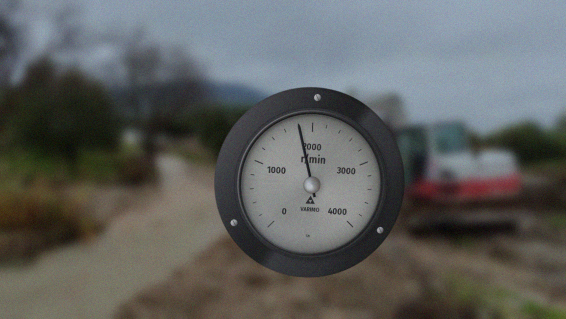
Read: 1800rpm
